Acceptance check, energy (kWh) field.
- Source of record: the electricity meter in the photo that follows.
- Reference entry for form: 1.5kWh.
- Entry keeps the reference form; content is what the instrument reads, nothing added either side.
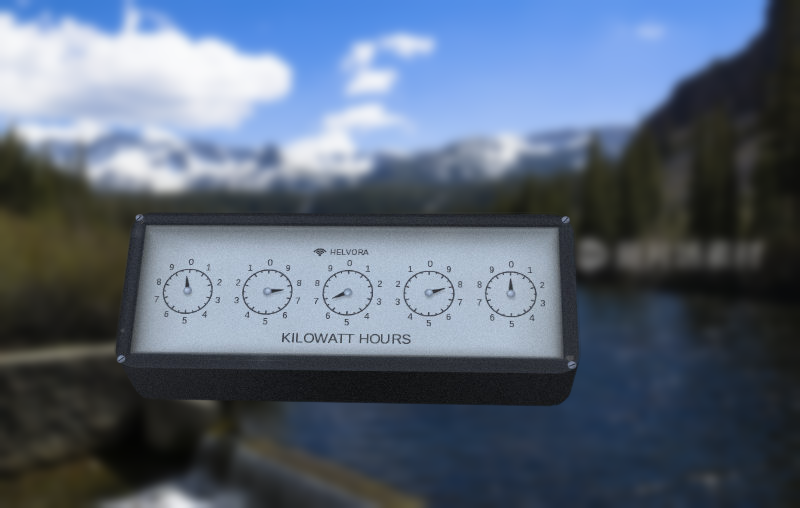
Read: 97680kWh
